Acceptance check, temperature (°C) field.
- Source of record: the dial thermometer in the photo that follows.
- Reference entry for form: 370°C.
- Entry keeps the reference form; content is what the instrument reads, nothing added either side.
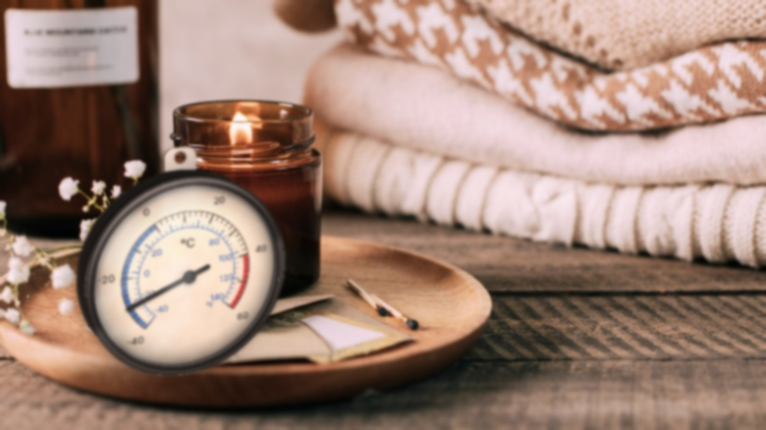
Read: -30°C
